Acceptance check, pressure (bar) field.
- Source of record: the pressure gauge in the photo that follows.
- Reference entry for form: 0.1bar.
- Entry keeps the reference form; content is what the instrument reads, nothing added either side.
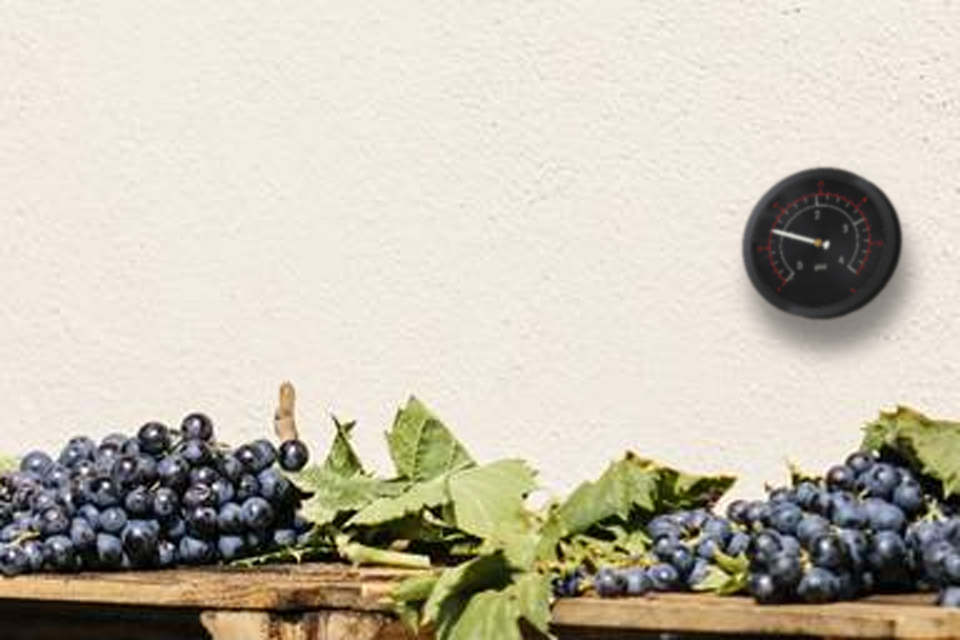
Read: 1bar
